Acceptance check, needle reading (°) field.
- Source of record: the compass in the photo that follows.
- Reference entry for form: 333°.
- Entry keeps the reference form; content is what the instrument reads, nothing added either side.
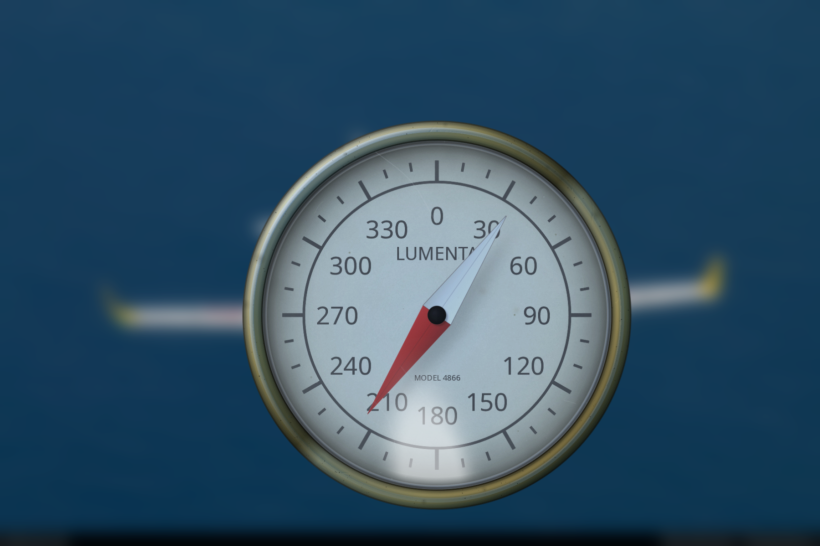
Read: 215°
